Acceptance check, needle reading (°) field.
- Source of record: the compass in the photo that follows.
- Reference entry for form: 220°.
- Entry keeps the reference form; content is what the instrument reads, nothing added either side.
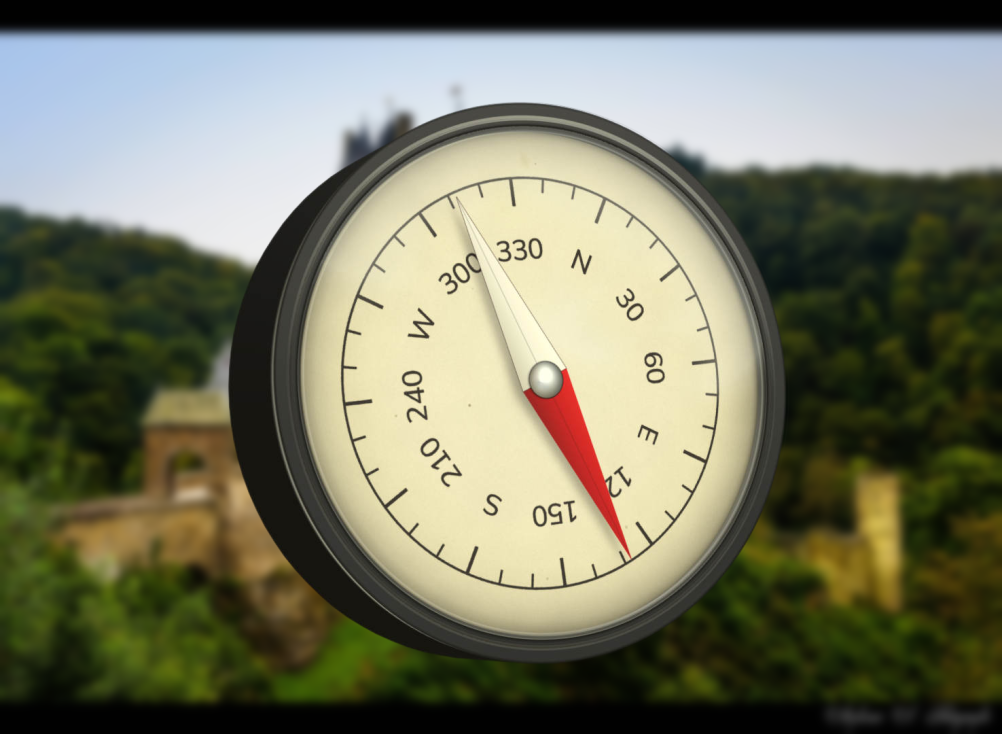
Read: 130°
